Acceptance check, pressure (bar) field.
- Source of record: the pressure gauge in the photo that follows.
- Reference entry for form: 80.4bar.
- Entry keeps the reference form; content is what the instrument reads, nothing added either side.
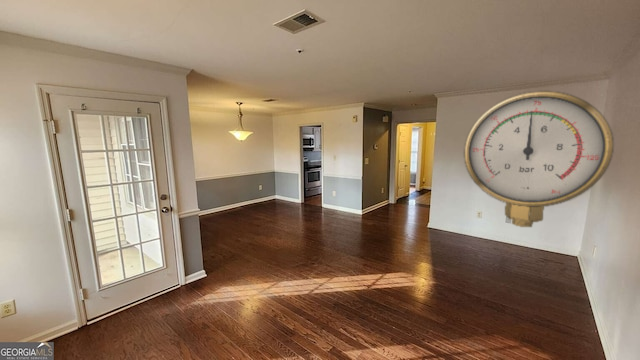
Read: 5bar
